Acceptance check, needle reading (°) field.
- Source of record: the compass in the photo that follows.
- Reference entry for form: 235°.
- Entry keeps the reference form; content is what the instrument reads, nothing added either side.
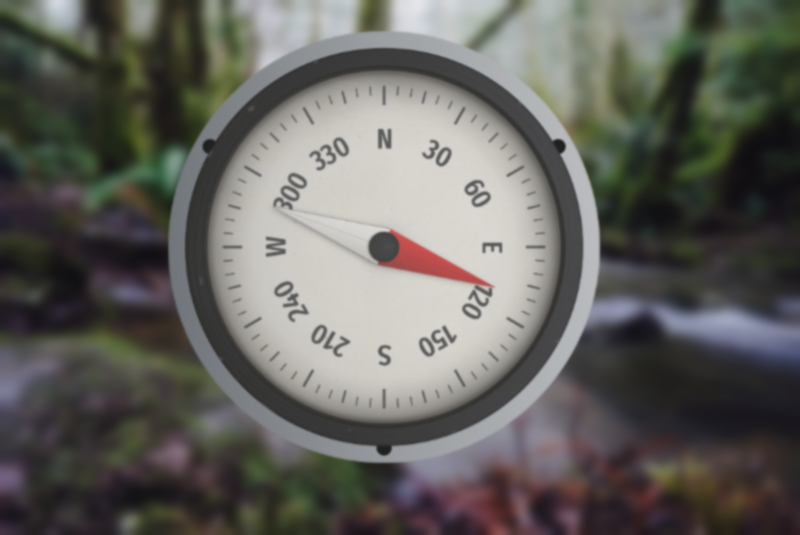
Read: 110°
